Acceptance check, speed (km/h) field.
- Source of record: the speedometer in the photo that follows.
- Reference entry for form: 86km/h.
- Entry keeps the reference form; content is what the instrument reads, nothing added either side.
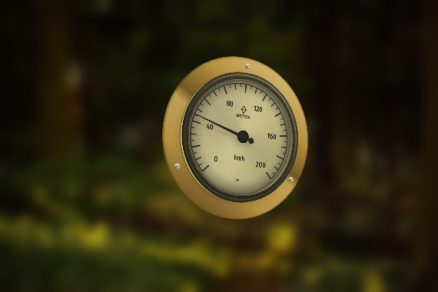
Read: 45km/h
